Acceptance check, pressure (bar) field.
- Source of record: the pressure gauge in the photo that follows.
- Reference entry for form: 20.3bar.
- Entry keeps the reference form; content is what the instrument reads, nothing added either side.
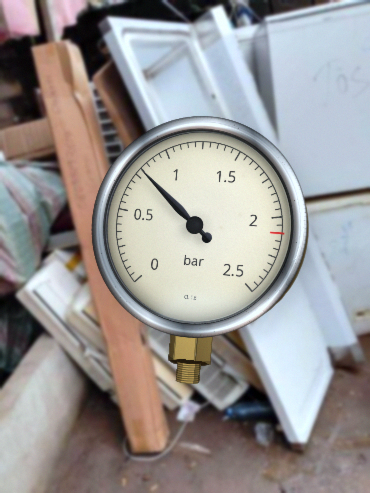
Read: 0.8bar
